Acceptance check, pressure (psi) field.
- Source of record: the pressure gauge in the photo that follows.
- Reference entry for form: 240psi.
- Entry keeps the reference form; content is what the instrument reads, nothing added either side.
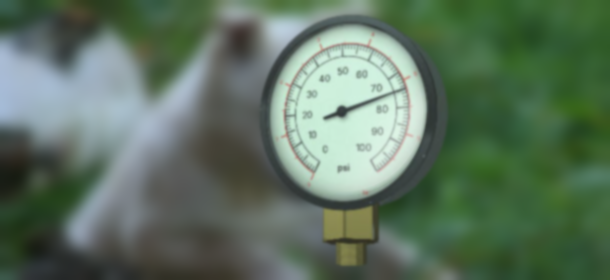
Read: 75psi
